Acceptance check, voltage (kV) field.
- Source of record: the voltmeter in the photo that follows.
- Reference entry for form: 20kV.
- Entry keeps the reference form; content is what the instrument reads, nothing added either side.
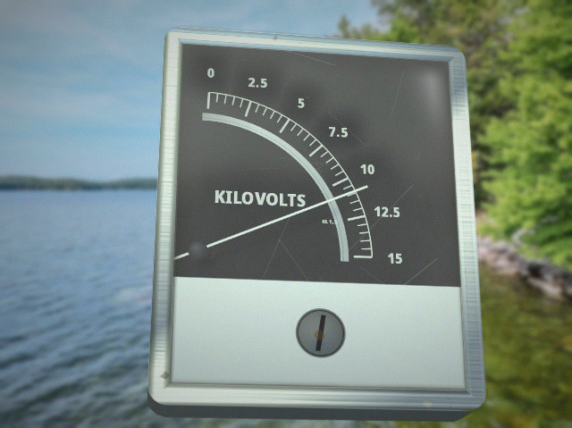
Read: 11kV
